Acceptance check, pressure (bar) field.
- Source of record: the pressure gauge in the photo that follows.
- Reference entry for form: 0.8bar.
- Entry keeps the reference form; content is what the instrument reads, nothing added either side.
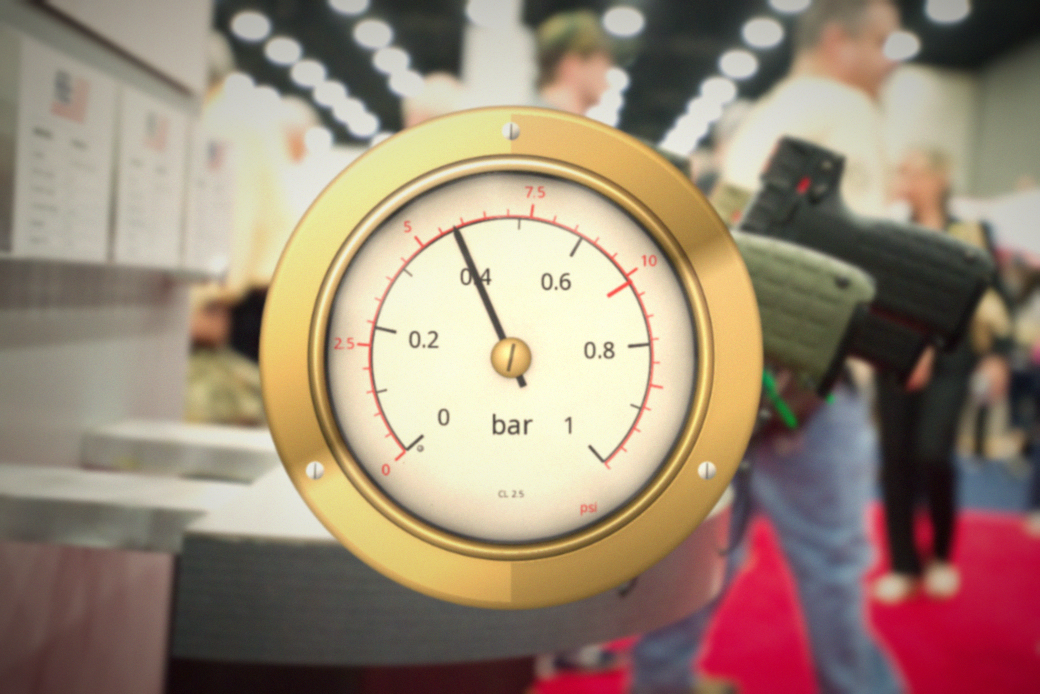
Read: 0.4bar
